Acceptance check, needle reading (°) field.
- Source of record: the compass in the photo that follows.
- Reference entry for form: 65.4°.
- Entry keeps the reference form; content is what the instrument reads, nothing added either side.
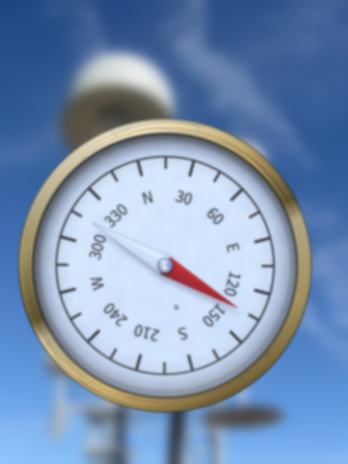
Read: 135°
